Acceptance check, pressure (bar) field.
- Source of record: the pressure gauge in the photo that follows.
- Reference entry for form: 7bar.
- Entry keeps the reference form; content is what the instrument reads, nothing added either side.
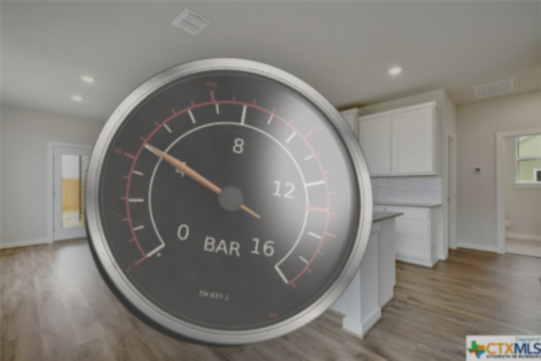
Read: 4bar
